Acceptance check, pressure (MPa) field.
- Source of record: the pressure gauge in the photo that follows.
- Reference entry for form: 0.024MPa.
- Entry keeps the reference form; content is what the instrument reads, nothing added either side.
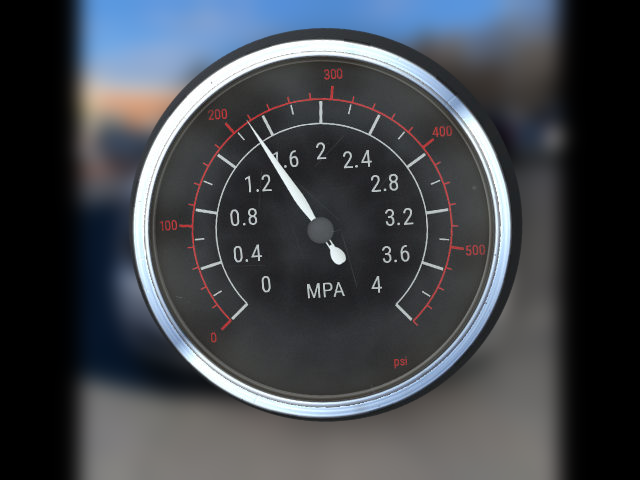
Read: 1.5MPa
